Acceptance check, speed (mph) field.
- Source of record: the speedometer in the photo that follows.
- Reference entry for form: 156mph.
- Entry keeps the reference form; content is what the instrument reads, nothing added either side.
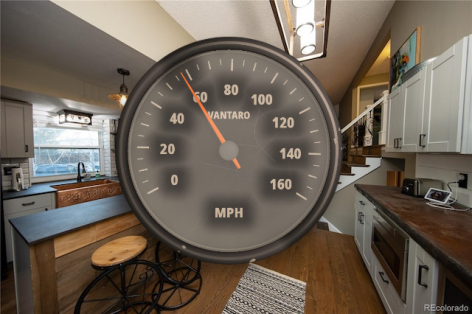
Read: 57.5mph
